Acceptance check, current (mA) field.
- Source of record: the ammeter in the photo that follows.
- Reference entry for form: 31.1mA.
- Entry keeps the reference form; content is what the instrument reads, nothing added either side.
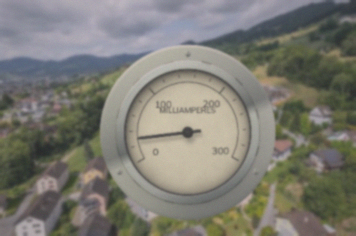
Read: 30mA
